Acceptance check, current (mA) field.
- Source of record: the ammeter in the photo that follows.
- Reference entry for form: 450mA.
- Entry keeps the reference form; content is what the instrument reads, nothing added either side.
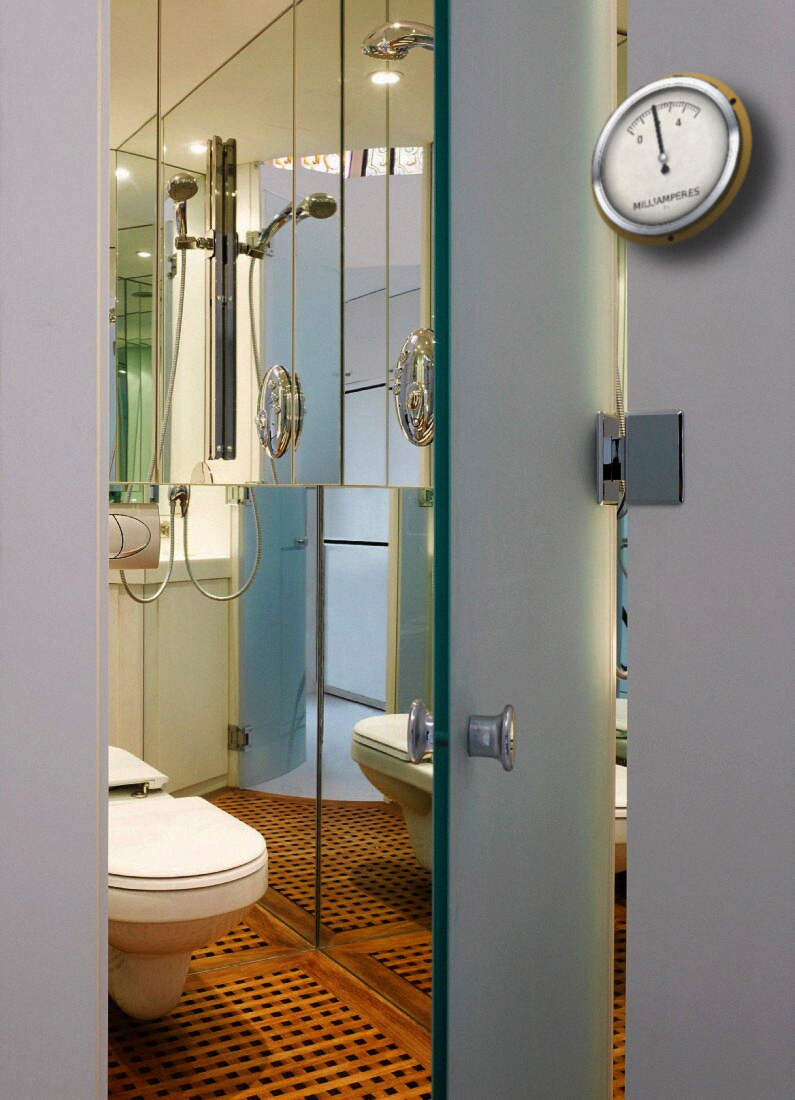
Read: 2mA
